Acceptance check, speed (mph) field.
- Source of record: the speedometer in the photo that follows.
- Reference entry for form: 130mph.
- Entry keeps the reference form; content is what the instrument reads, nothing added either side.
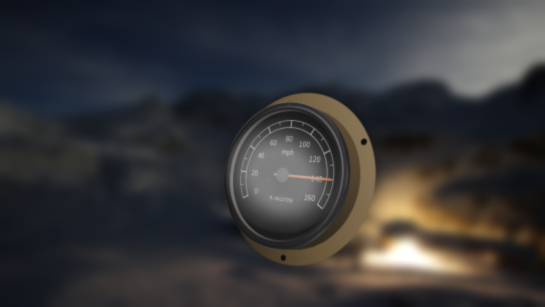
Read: 140mph
